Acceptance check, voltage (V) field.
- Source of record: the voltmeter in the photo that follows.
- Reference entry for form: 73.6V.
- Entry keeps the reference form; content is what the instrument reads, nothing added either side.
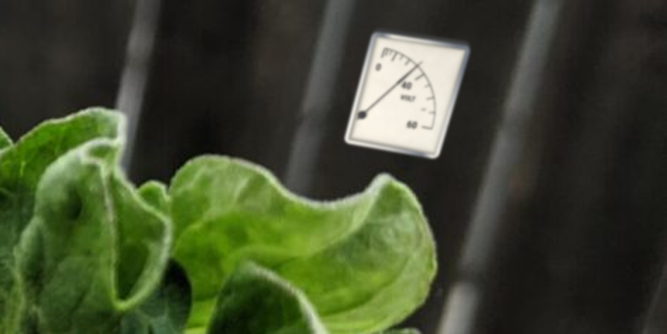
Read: 35V
